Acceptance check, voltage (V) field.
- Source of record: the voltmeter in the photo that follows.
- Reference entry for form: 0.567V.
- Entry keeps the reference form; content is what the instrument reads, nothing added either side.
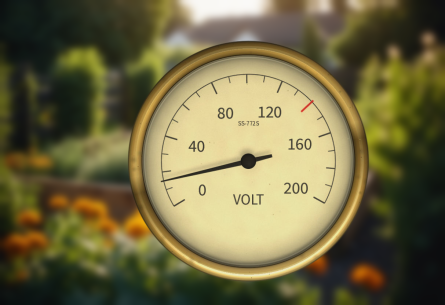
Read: 15V
